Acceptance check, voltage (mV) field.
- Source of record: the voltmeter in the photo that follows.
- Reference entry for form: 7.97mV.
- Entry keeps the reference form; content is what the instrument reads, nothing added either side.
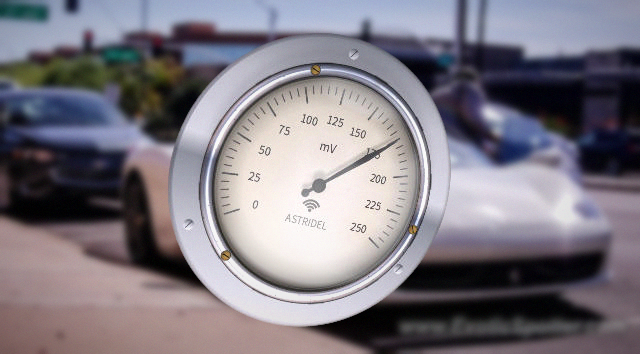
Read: 175mV
